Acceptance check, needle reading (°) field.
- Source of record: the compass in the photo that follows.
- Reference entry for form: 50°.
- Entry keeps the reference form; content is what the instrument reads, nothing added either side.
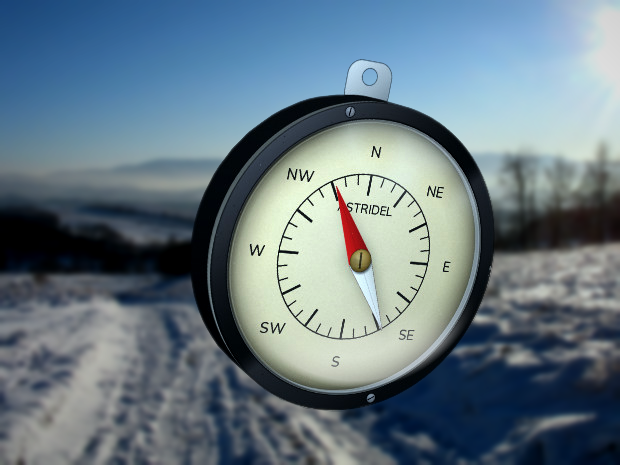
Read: 330°
